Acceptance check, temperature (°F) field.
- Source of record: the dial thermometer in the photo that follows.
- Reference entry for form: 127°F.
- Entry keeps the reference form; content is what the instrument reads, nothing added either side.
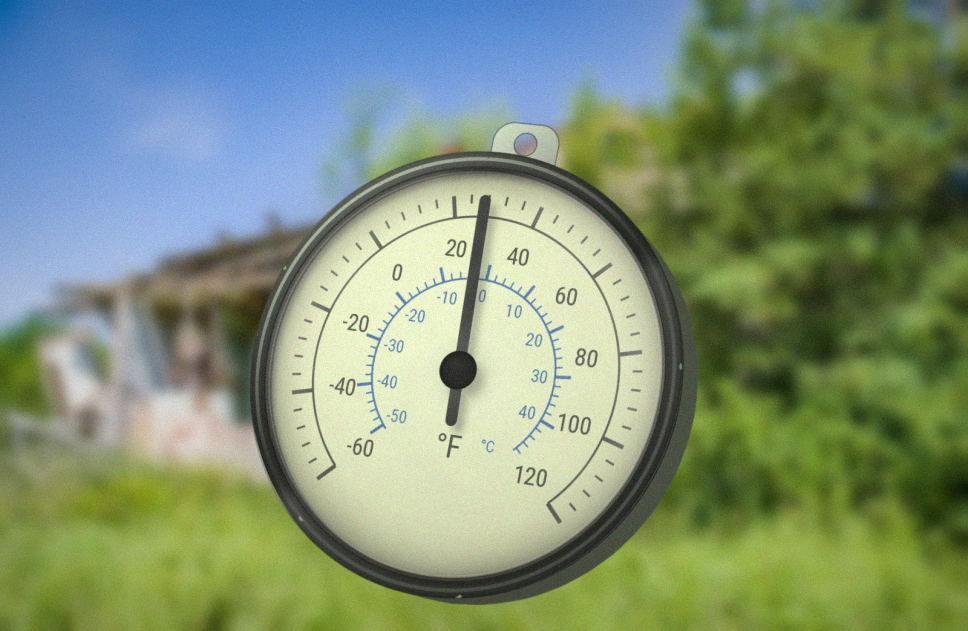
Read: 28°F
